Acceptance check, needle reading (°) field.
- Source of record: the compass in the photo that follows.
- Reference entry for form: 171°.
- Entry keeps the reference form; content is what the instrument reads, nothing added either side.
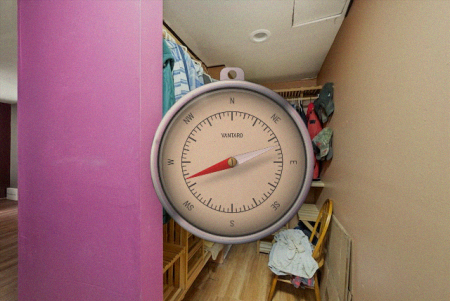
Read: 250°
